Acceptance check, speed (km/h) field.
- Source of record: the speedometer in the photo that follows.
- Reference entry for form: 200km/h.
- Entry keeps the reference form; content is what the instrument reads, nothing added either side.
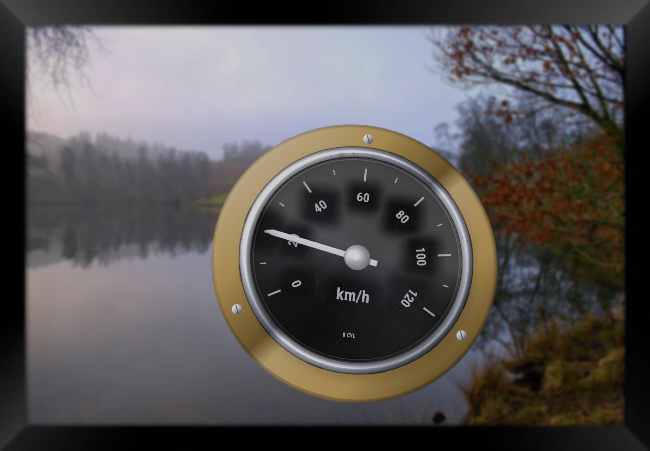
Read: 20km/h
